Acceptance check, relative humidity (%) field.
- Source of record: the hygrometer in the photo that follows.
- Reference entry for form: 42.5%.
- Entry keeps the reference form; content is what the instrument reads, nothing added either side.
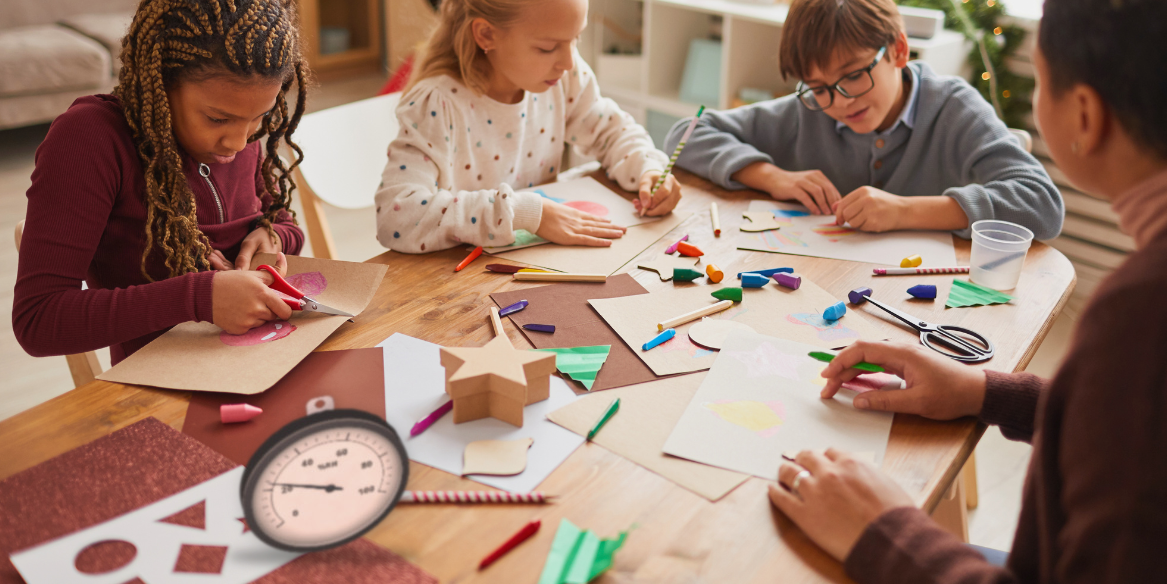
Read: 24%
